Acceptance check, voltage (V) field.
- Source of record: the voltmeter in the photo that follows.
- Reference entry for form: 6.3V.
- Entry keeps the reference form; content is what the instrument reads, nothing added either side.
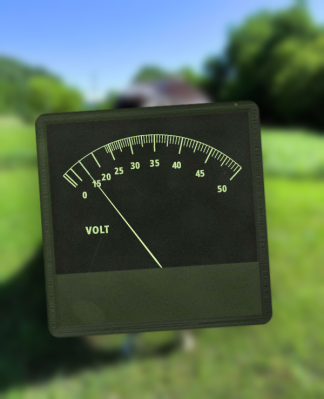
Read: 15V
